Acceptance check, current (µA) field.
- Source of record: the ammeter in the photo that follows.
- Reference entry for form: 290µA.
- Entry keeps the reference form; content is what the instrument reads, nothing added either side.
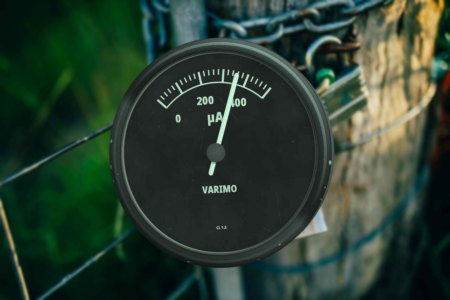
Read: 360µA
